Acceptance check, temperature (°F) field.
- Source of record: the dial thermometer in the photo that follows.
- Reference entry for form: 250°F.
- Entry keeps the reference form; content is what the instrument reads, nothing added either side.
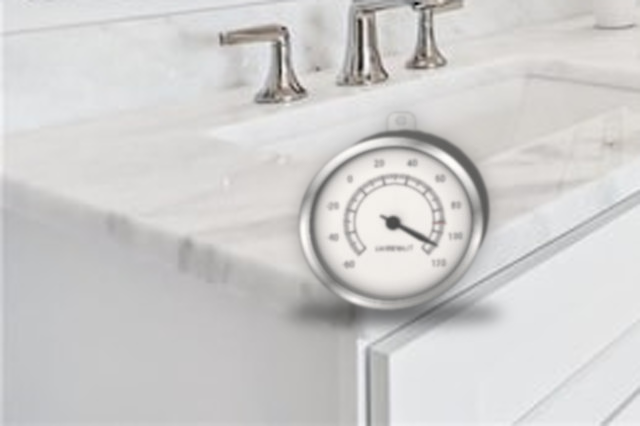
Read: 110°F
